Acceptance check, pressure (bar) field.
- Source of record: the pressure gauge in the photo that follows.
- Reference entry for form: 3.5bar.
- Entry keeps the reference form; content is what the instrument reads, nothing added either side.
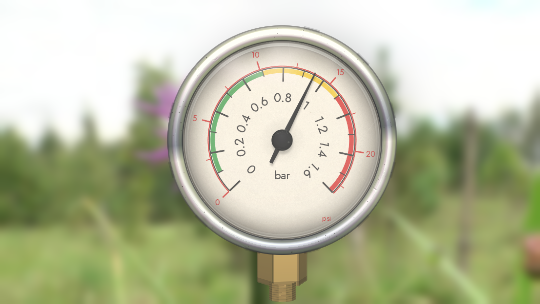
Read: 0.95bar
